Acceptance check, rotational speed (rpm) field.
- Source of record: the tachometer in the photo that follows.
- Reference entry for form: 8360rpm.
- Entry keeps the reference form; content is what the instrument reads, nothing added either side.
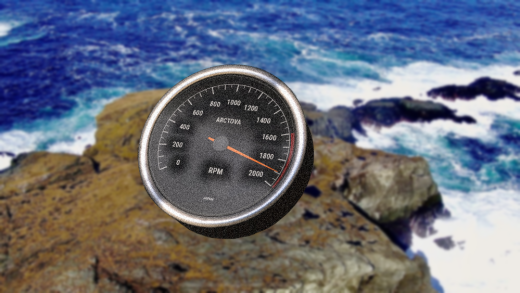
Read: 1900rpm
